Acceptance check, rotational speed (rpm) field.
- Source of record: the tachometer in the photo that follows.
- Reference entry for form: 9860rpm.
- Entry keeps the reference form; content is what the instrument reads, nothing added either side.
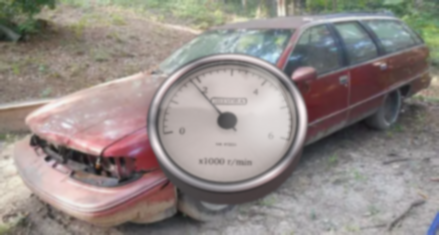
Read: 1800rpm
